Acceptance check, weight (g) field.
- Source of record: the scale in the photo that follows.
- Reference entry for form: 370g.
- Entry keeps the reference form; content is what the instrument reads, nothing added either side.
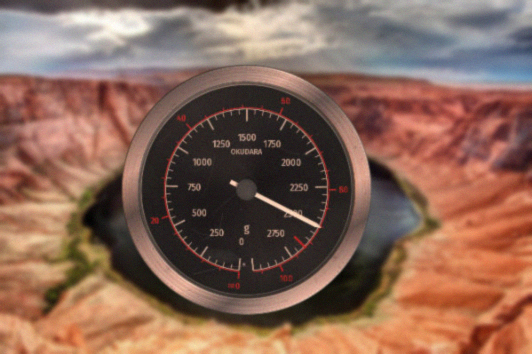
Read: 2500g
